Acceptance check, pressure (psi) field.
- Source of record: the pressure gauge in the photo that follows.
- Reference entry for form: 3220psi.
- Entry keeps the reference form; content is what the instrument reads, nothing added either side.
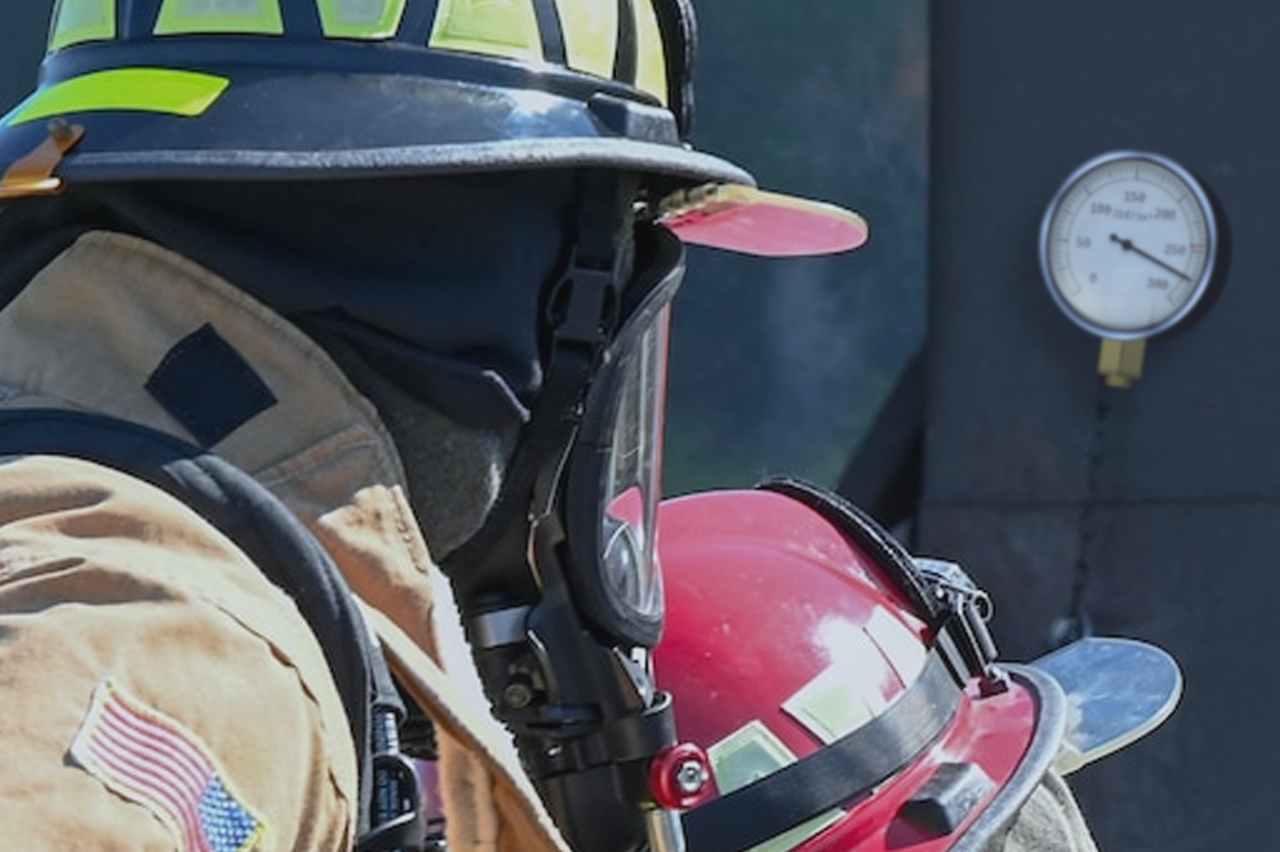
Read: 275psi
